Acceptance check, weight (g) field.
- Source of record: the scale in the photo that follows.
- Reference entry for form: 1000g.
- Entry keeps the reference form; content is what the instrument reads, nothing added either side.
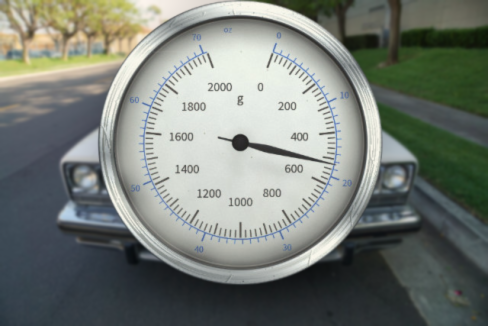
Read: 520g
